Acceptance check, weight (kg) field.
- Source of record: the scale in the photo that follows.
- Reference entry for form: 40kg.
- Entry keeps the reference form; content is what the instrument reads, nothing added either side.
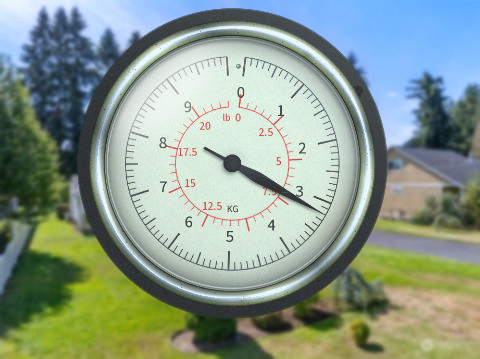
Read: 3.2kg
